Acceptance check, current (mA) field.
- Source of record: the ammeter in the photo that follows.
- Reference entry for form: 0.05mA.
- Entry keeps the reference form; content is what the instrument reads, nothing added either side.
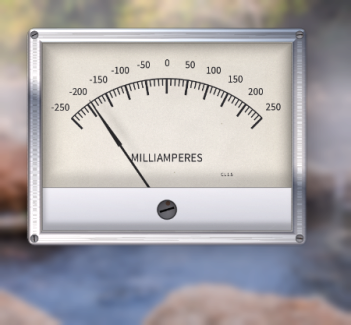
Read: -190mA
